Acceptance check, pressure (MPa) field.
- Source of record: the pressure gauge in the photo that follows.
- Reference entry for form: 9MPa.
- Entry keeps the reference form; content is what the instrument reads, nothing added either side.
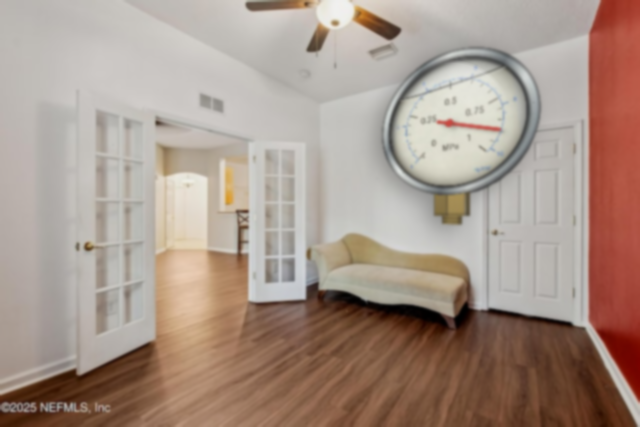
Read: 0.9MPa
